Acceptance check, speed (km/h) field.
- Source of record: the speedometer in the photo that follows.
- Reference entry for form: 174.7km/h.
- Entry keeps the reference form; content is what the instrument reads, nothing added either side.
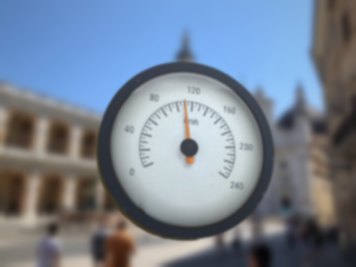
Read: 110km/h
